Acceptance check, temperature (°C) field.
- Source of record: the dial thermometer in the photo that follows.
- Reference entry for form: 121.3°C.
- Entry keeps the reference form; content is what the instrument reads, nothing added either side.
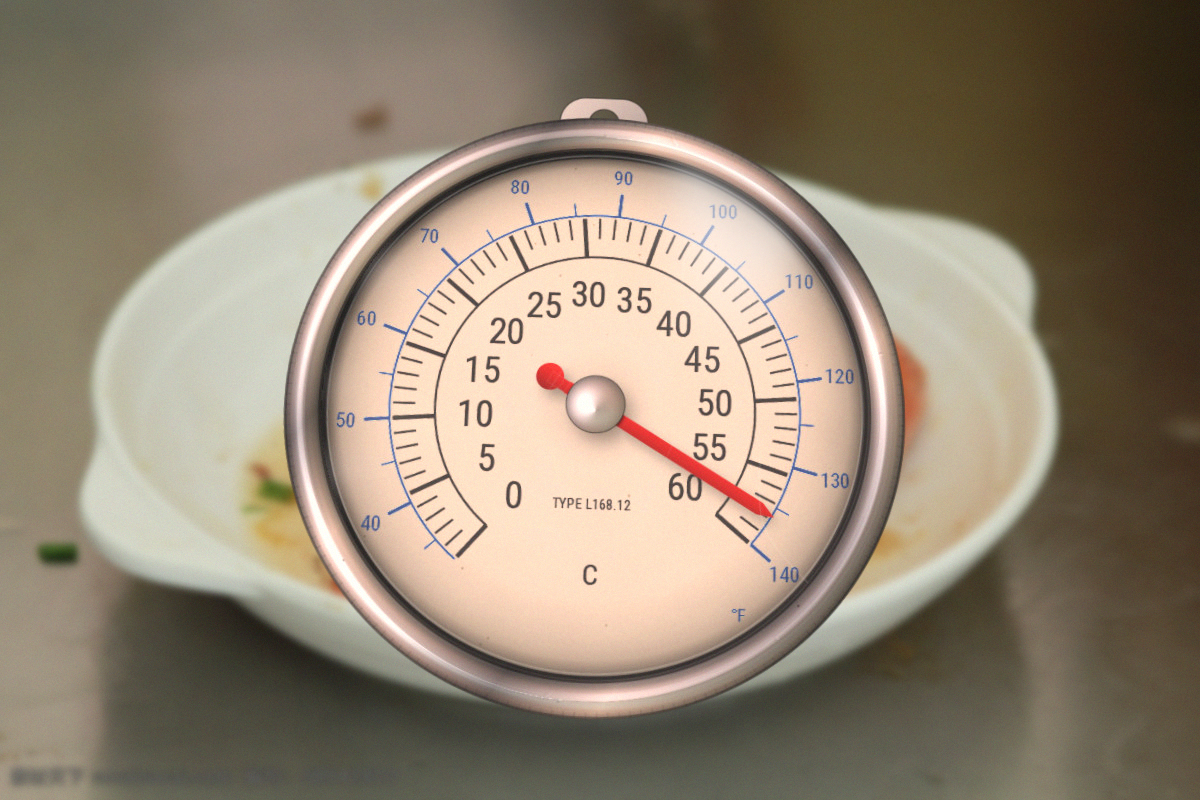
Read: 58°C
